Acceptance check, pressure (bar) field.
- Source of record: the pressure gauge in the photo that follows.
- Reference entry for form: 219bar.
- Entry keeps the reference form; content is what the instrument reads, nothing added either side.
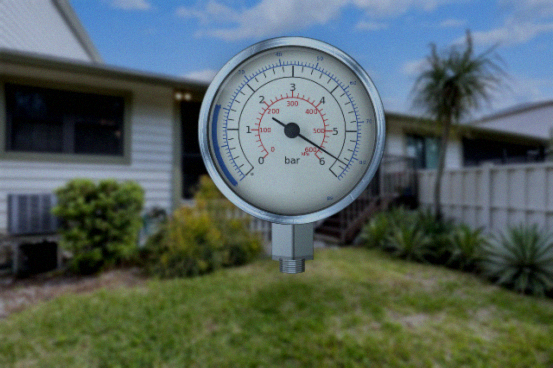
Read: 5.7bar
